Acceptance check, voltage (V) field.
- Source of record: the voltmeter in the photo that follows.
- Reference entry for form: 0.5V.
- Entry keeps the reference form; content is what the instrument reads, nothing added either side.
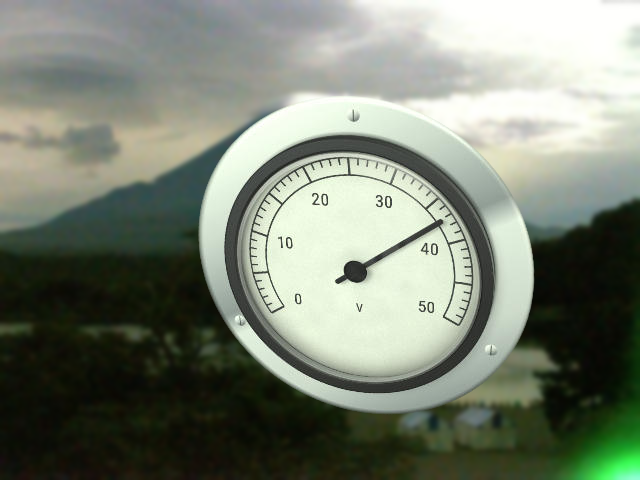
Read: 37V
